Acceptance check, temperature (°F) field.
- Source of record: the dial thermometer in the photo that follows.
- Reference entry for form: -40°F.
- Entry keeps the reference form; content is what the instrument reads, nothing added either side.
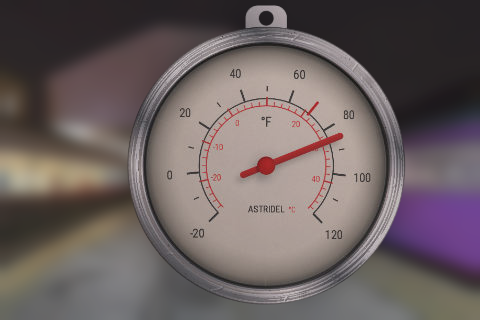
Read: 85°F
